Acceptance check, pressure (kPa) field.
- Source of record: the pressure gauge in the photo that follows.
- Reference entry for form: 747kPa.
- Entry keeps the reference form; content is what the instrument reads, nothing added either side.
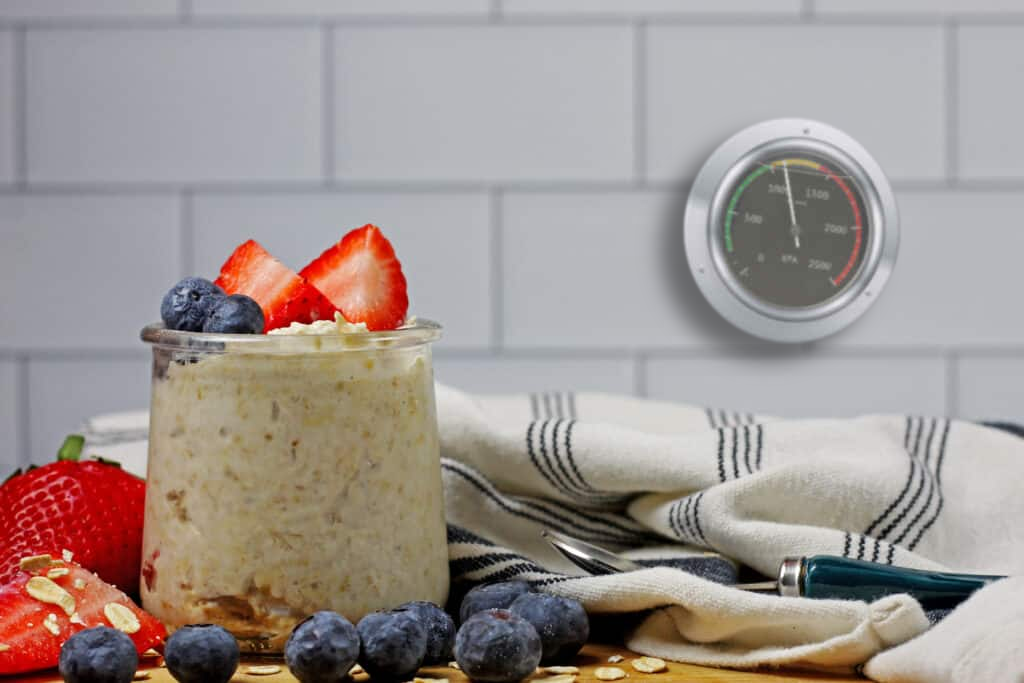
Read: 1100kPa
